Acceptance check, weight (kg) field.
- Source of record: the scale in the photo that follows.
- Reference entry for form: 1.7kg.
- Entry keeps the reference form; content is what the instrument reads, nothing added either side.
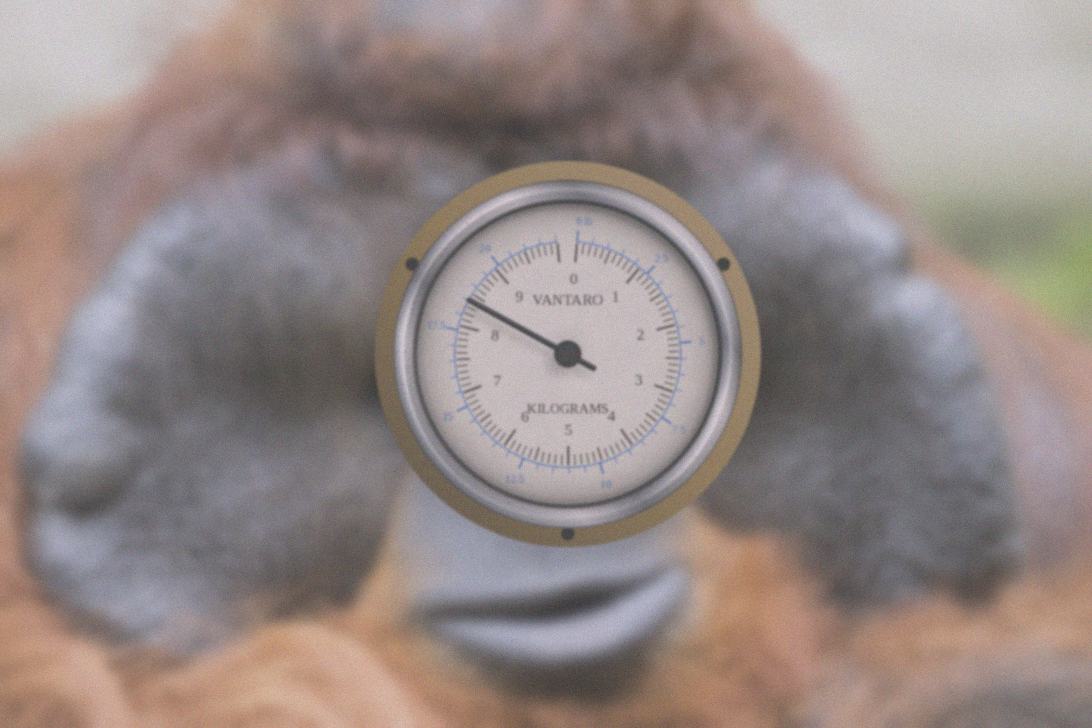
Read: 8.4kg
